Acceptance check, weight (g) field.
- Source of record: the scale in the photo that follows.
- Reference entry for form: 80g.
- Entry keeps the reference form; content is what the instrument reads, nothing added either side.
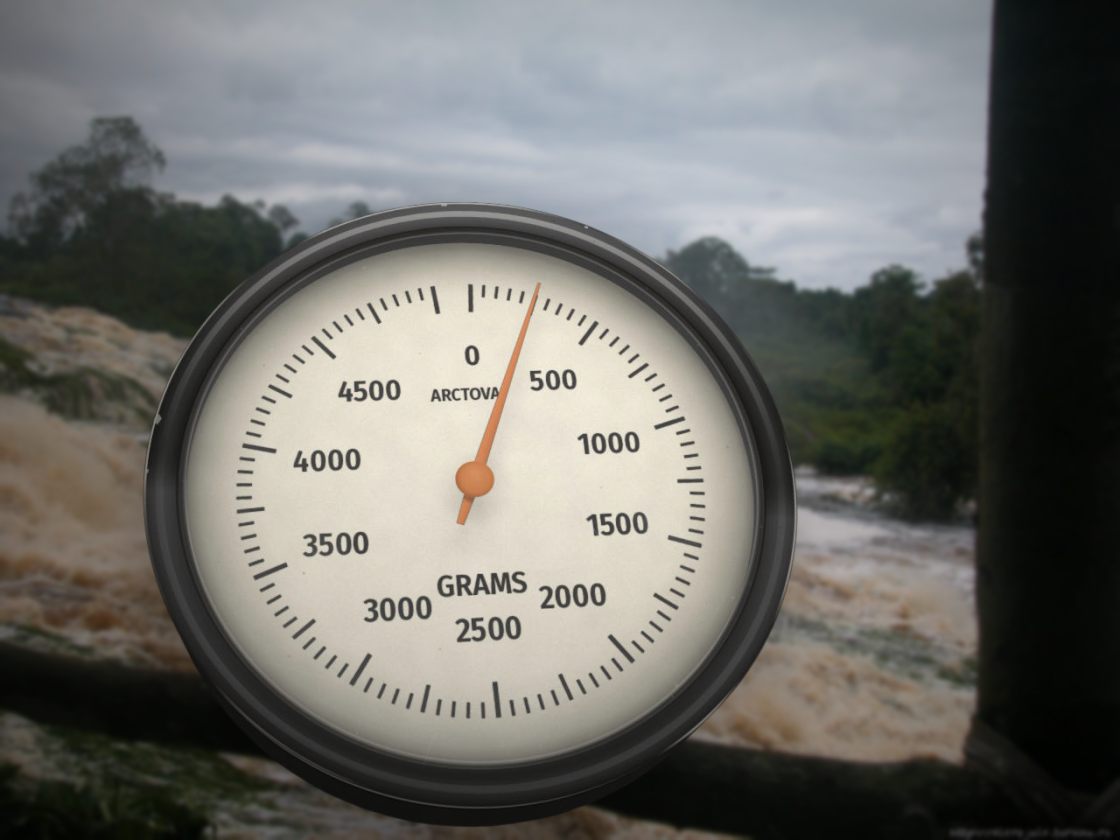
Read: 250g
